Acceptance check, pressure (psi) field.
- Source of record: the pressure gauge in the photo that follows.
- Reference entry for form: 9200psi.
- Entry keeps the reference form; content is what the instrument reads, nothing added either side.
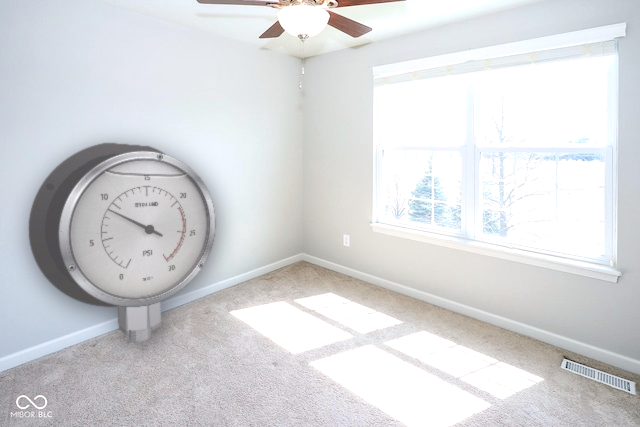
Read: 9psi
